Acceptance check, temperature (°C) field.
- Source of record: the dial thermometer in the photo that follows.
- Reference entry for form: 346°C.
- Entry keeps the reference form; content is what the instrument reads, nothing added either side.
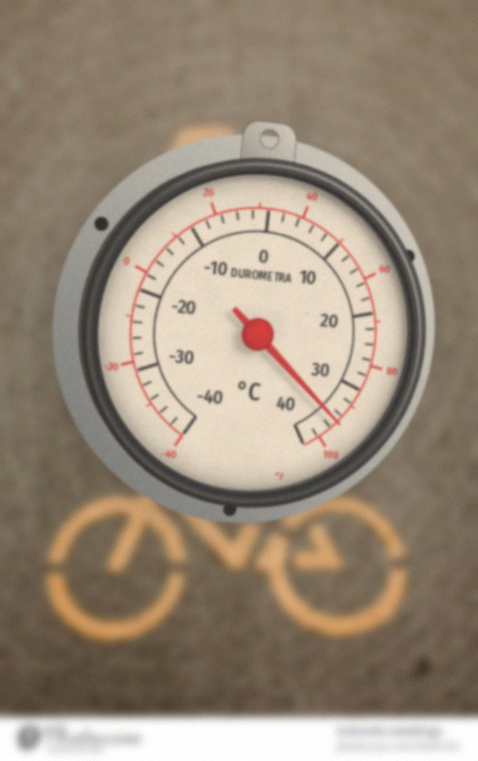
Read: 35°C
